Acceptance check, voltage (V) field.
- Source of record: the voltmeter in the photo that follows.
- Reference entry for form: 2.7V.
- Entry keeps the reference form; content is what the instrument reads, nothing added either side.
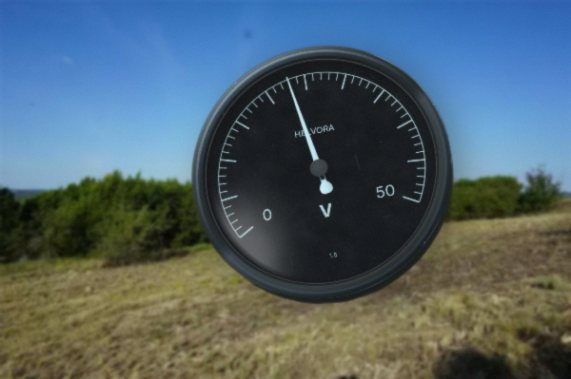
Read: 23V
